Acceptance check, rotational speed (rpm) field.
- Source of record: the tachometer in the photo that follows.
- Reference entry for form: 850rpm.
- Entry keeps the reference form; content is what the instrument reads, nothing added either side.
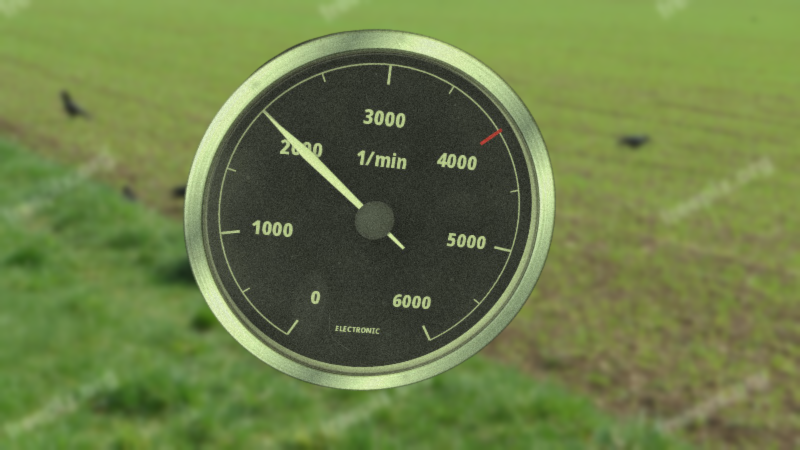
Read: 2000rpm
